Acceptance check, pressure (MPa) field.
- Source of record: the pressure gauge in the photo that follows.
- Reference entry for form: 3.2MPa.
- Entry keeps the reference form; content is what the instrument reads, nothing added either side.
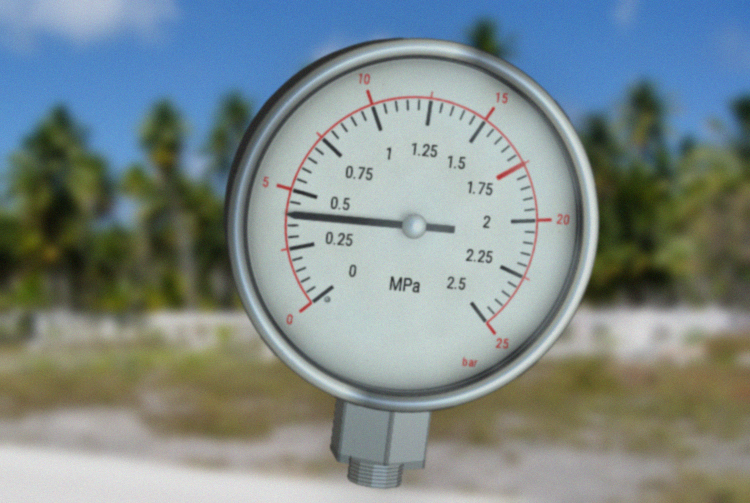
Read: 0.4MPa
